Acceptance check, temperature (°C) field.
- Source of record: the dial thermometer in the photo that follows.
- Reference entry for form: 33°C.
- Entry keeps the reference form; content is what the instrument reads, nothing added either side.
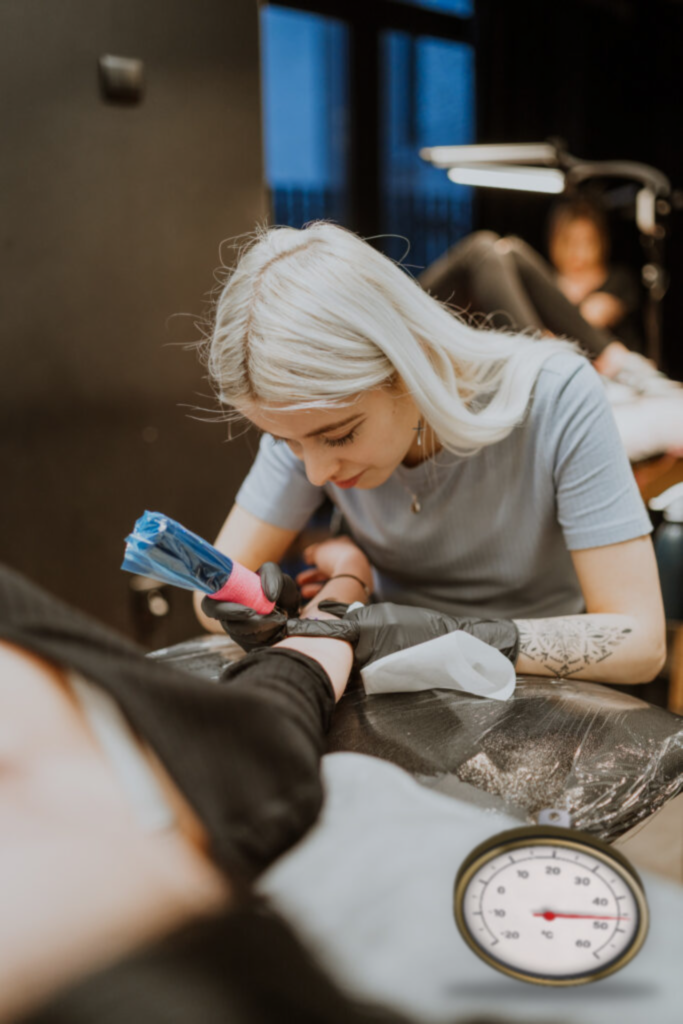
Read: 45°C
